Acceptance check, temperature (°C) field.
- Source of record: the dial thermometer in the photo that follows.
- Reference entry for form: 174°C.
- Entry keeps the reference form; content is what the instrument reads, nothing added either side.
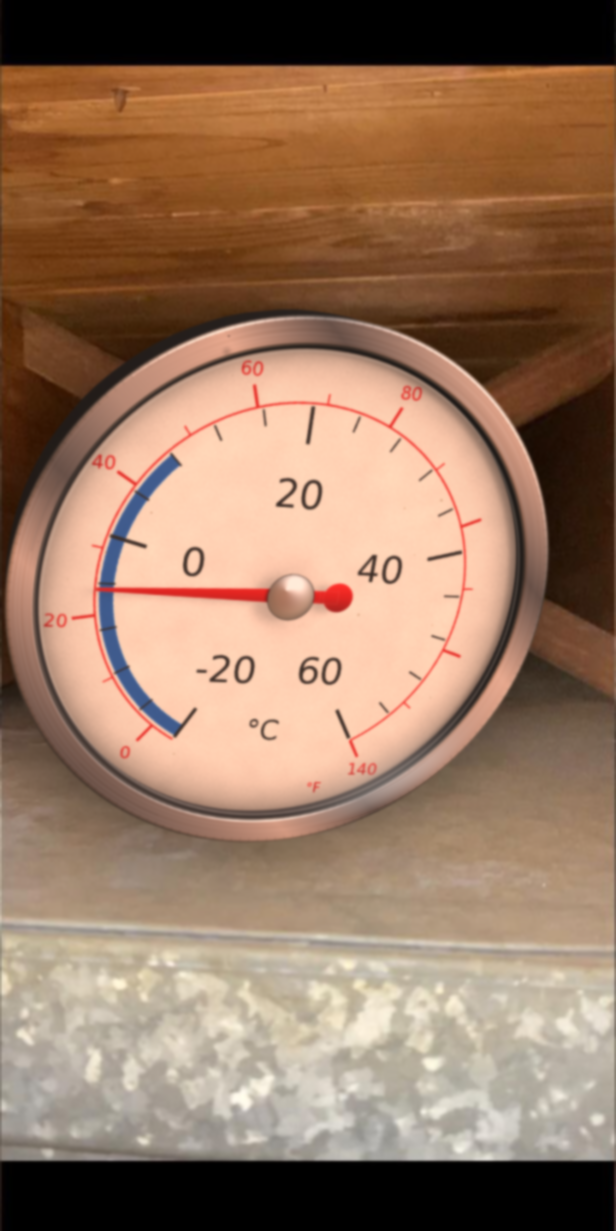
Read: -4°C
